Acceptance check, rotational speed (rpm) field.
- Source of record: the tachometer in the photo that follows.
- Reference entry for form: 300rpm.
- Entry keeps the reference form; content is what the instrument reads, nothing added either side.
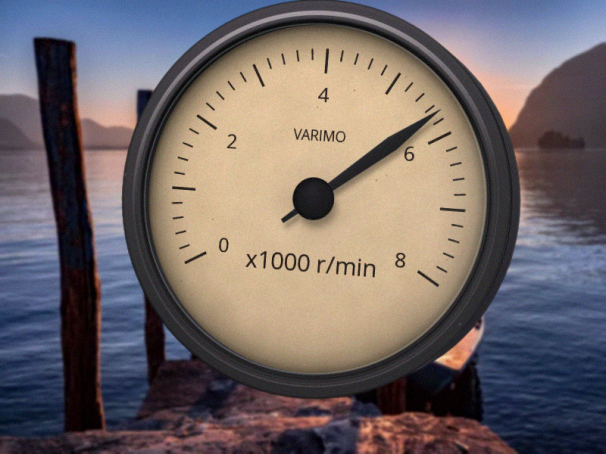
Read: 5700rpm
